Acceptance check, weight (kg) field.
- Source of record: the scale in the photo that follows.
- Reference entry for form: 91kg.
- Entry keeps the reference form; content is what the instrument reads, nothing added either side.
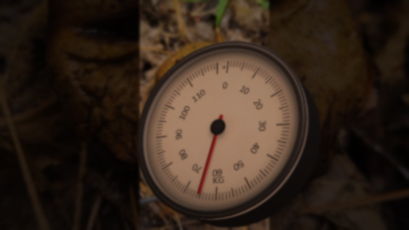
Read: 65kg
